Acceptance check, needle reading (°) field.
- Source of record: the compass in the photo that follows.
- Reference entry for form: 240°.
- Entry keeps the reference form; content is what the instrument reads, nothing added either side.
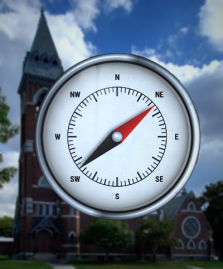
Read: 50°
